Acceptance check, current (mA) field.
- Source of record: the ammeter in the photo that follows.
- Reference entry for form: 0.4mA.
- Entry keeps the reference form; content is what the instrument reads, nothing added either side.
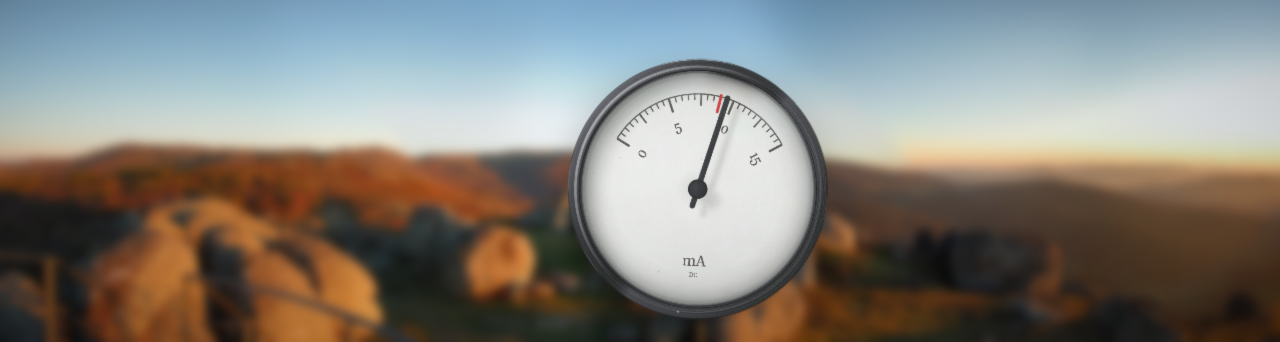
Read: 9.5mA
